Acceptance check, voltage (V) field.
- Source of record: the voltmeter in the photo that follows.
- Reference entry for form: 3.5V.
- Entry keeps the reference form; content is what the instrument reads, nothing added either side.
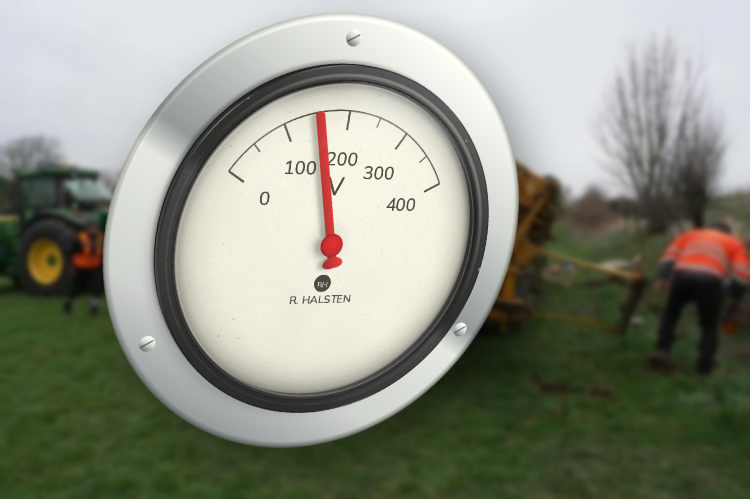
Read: 150V
